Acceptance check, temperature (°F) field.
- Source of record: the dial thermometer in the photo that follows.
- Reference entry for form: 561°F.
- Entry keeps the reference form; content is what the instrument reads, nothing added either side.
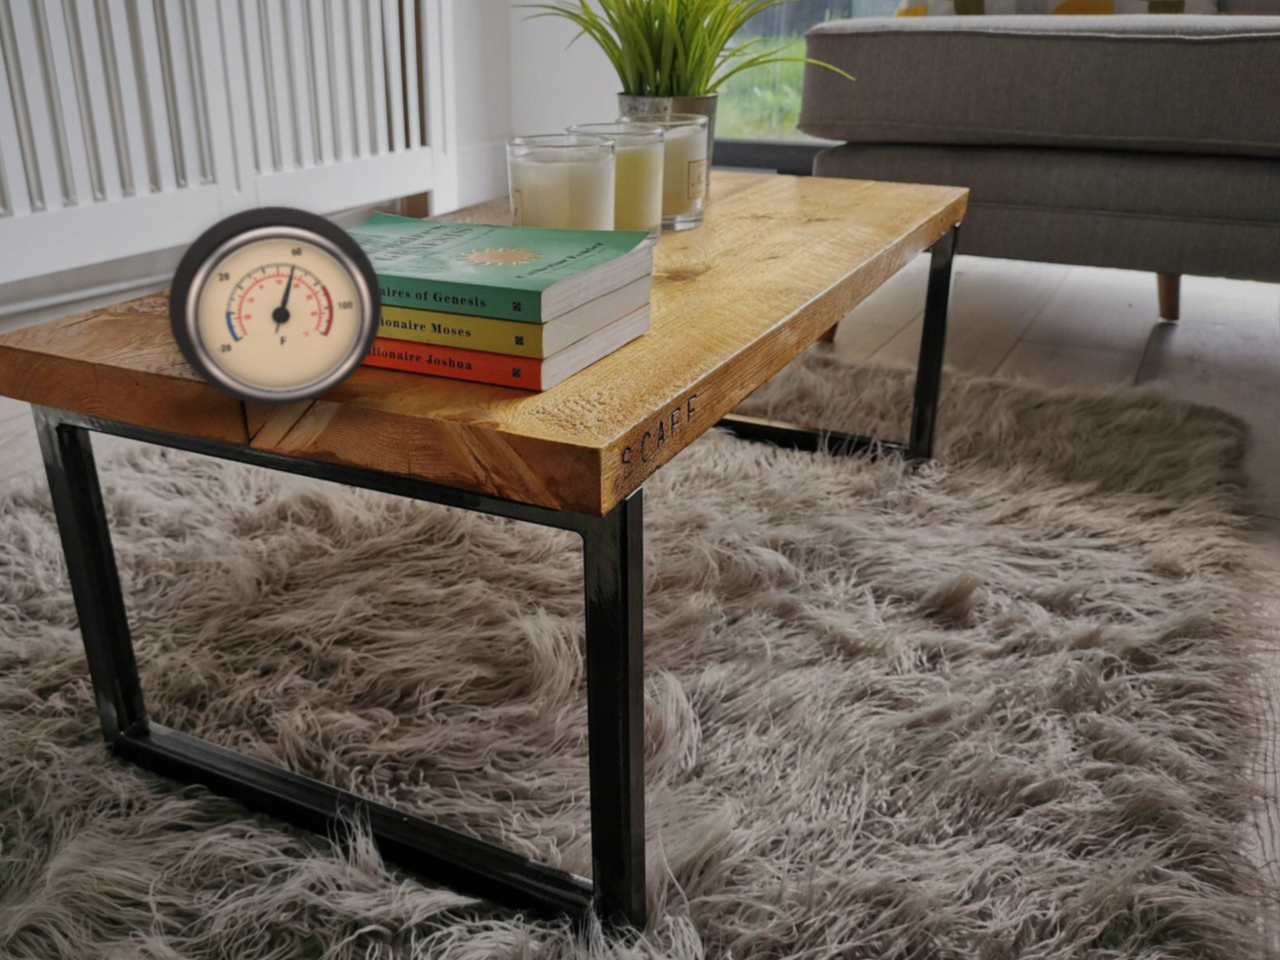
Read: 60°F
